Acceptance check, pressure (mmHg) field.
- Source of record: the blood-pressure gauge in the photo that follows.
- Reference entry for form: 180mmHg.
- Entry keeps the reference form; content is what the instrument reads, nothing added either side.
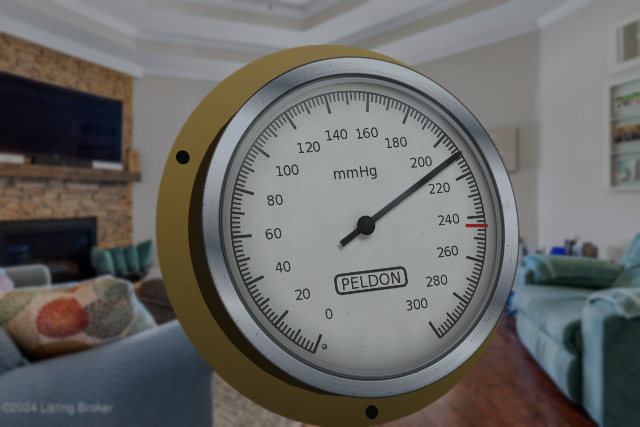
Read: 210mmHg
